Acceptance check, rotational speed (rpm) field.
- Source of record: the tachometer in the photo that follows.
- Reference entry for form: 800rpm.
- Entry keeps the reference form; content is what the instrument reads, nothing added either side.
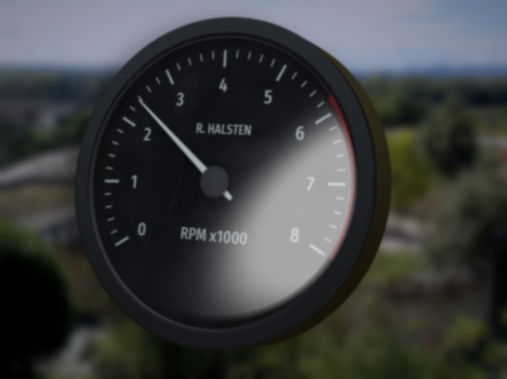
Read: 2400rpm
